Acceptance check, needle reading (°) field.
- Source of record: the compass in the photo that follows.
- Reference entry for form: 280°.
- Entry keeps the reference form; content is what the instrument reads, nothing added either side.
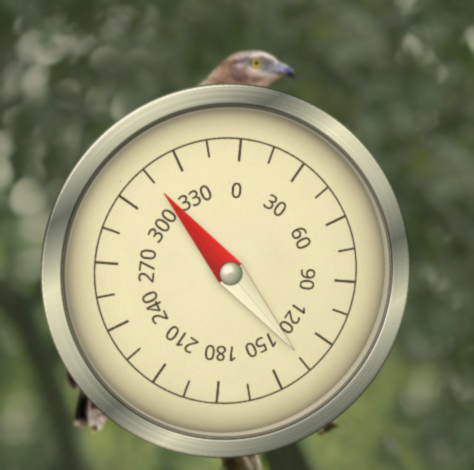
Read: 315°
